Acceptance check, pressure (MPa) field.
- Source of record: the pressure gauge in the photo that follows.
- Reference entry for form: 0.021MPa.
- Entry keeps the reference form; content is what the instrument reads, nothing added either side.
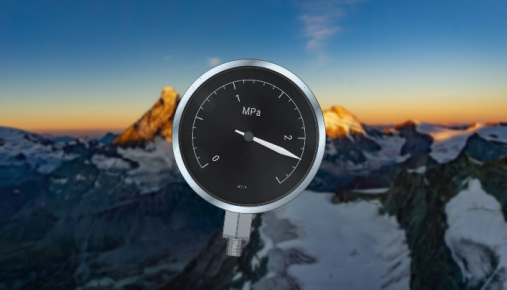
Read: 2.2MPa
